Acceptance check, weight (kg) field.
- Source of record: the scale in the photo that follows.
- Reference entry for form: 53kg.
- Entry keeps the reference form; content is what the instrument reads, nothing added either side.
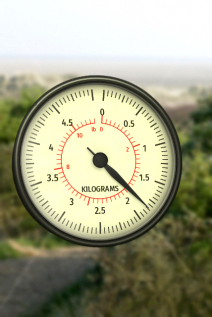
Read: 1.85kg
